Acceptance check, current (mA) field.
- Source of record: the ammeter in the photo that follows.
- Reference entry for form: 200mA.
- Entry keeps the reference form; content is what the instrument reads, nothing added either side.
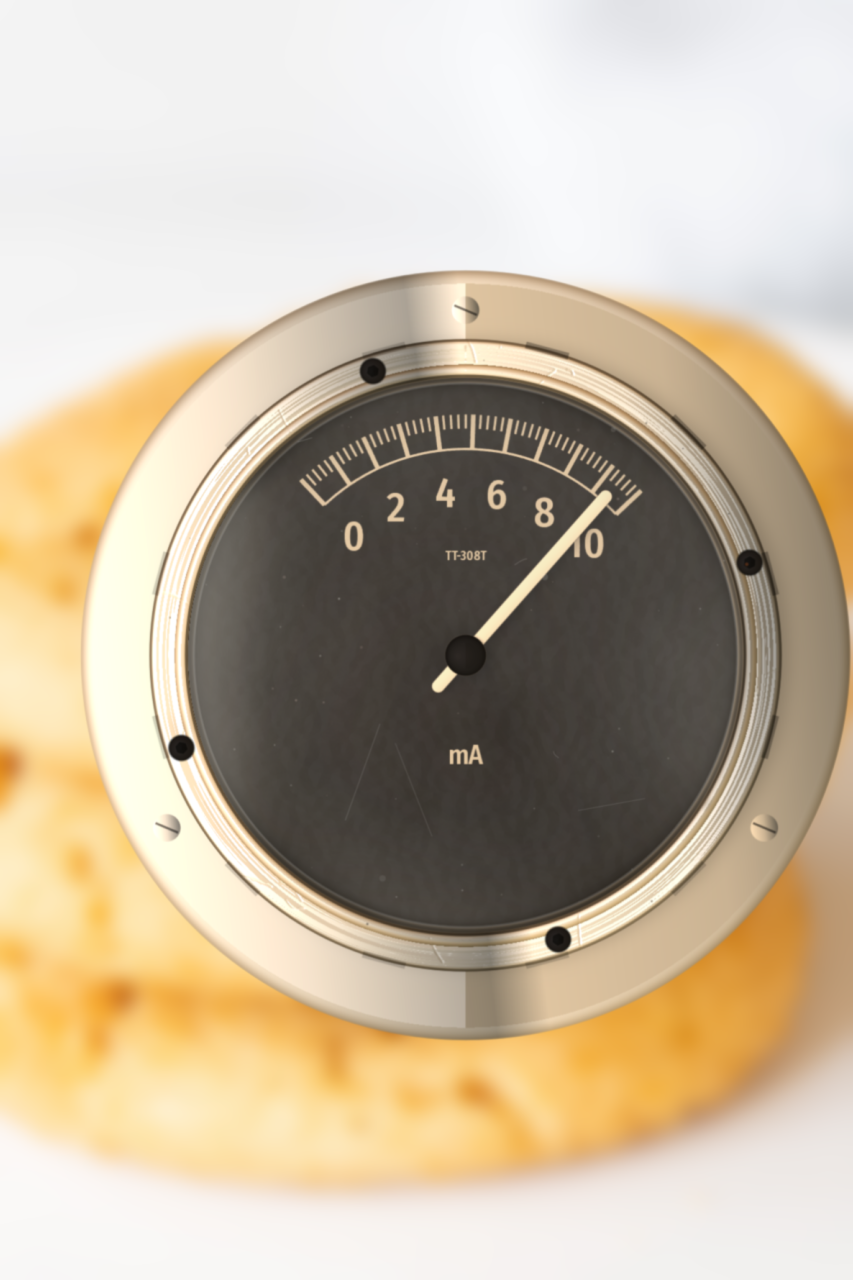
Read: 9.4mA
